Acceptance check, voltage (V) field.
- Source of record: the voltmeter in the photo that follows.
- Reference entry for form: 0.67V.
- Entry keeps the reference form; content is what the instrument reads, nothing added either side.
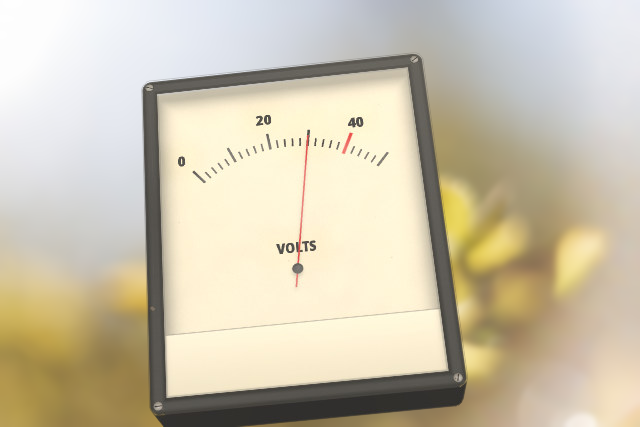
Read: 30V
